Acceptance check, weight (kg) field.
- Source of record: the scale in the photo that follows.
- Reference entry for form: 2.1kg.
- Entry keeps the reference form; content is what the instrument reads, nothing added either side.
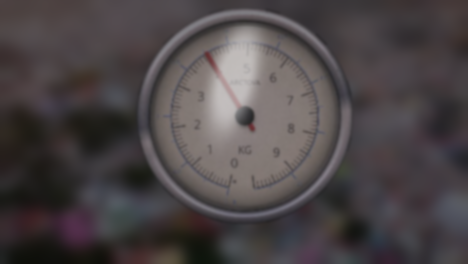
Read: 4kg
